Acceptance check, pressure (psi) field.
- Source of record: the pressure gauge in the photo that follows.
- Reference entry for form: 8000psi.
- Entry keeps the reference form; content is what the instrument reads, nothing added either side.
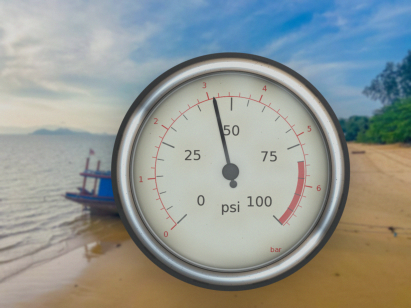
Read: 45psi
